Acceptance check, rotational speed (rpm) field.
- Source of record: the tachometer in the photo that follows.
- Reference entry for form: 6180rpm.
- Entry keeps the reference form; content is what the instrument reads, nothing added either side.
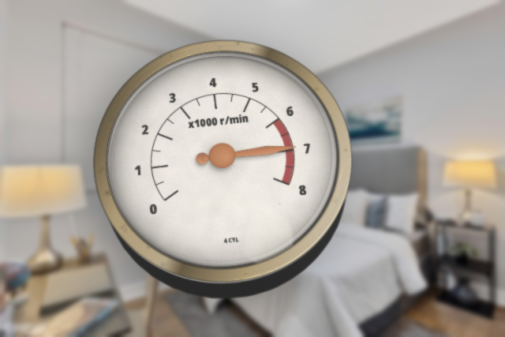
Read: 7000rpm
